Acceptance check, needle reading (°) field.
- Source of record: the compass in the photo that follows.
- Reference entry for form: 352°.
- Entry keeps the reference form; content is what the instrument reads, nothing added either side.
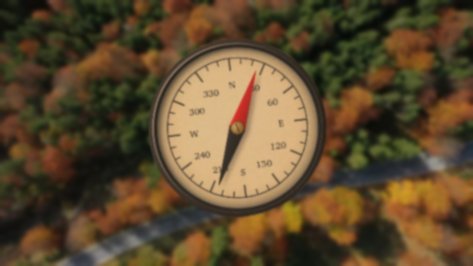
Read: 25°
